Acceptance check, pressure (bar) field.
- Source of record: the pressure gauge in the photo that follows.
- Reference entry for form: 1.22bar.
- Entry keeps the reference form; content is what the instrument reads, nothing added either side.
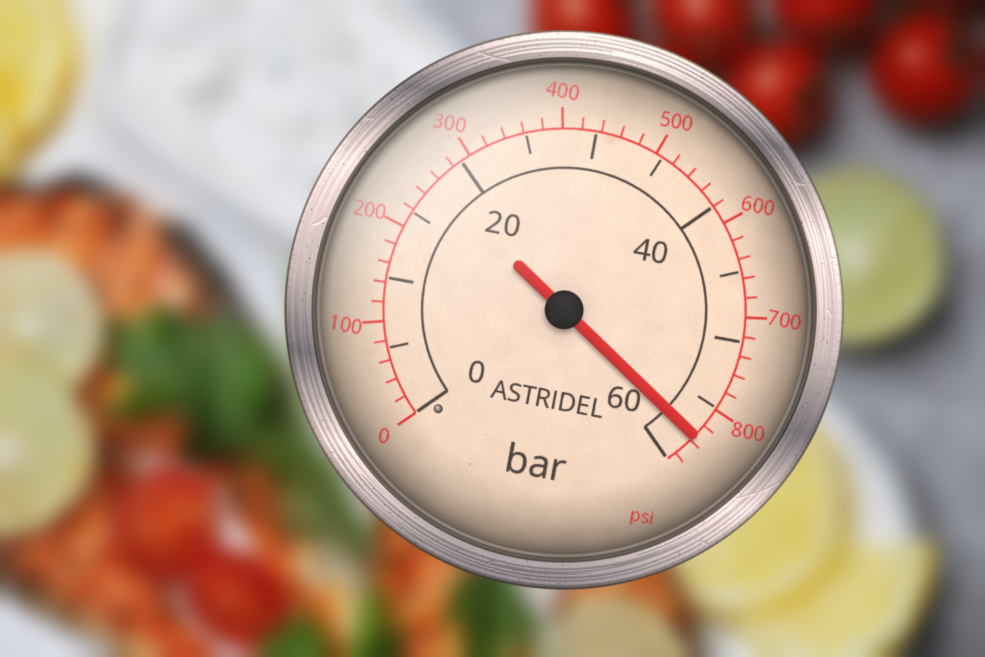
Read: 57.5bar
